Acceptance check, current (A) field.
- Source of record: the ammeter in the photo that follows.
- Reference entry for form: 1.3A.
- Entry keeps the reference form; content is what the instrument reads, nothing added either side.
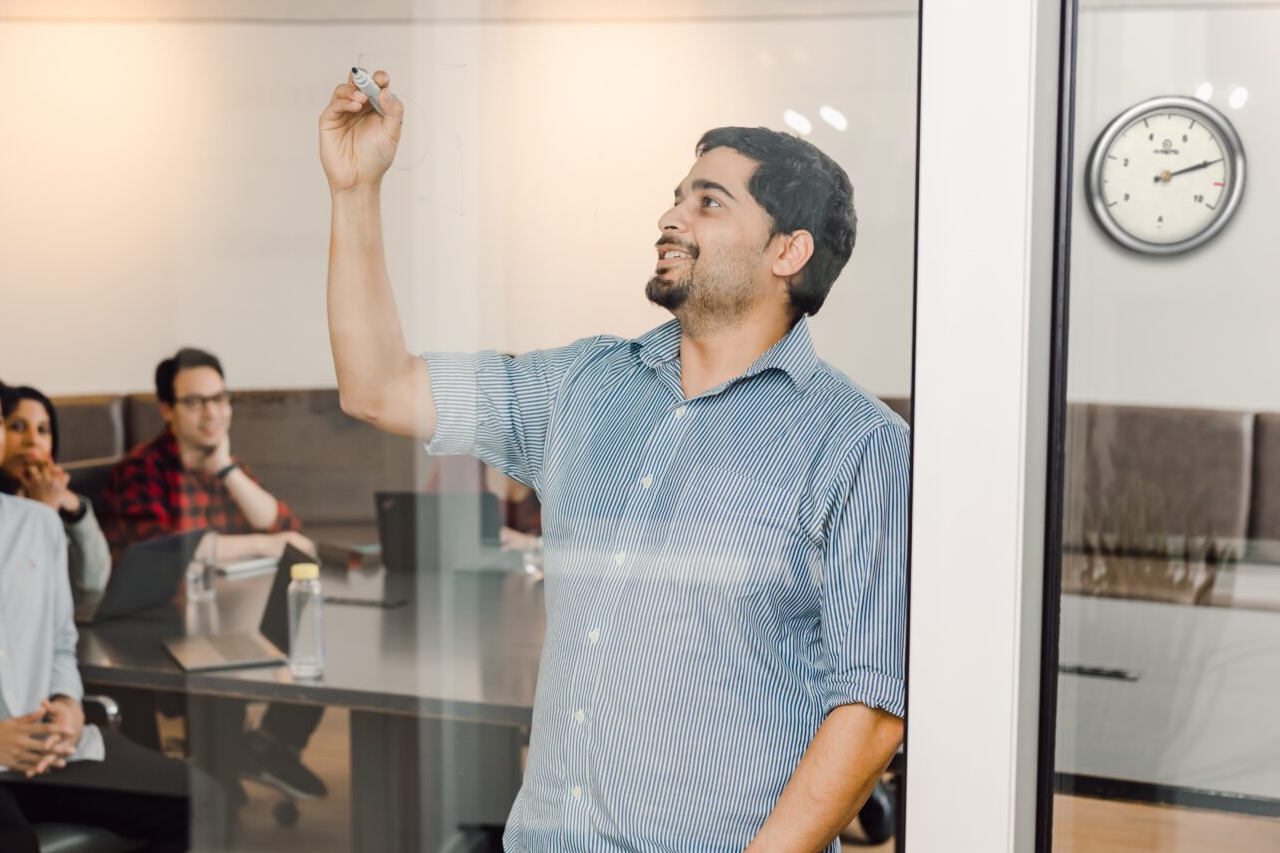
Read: 8A
